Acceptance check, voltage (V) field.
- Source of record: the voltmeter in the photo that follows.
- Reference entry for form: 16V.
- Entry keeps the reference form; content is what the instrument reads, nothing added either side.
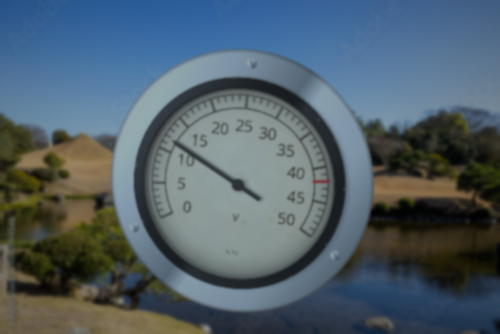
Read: 12V
